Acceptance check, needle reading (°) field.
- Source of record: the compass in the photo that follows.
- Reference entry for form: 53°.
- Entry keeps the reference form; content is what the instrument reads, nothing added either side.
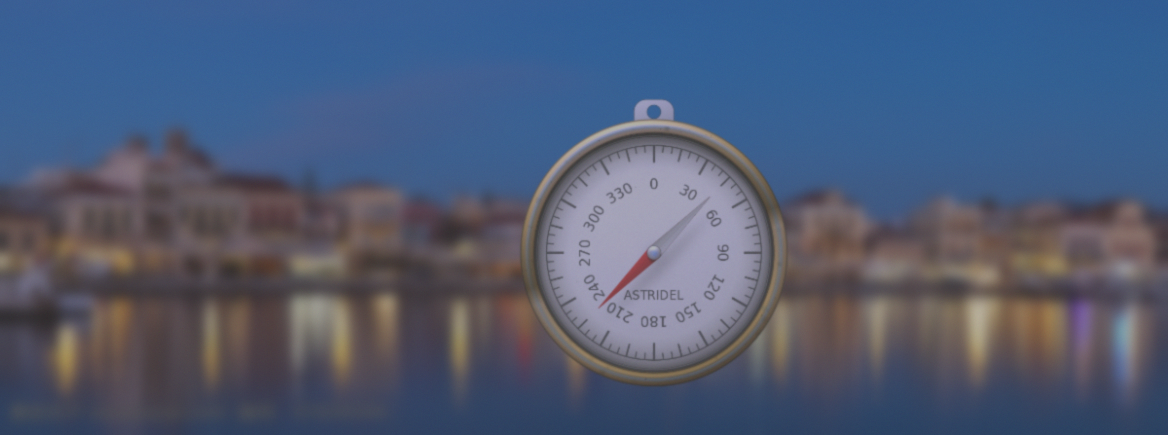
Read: 225°
